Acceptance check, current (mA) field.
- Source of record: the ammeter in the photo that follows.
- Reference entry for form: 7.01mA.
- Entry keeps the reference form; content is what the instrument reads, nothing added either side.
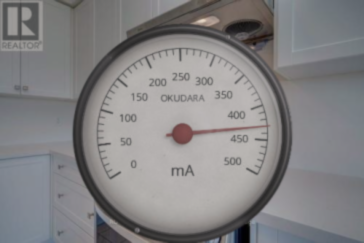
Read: 430mA
